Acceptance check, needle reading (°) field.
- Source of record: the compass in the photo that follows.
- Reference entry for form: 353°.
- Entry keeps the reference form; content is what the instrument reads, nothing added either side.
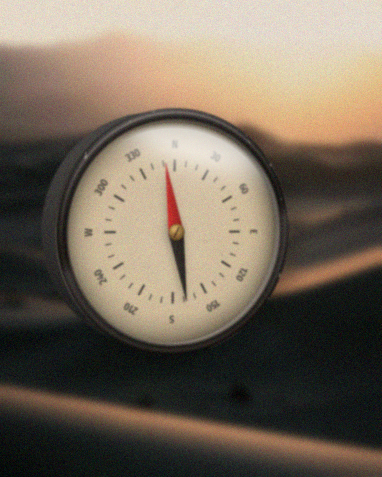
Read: 350°
